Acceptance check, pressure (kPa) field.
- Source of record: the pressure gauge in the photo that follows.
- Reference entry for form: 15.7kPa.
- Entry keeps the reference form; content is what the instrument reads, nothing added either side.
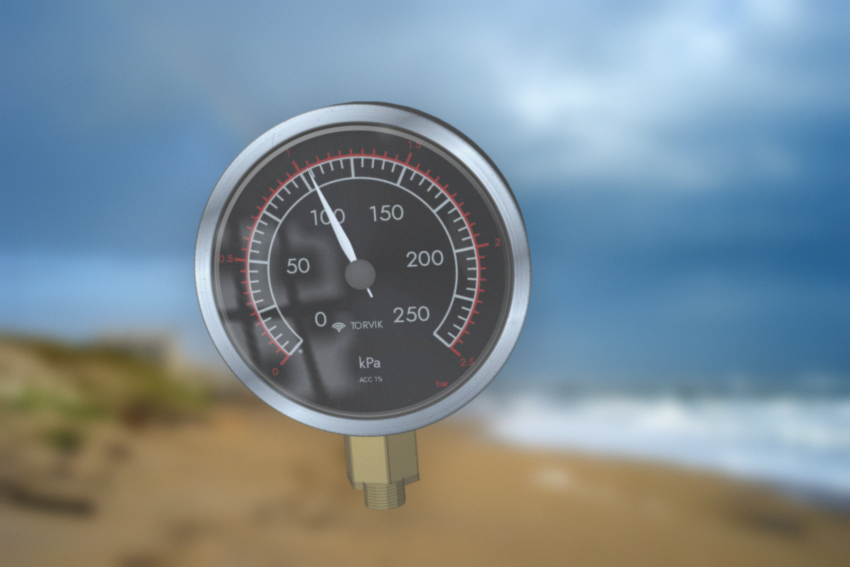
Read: 105kPa
